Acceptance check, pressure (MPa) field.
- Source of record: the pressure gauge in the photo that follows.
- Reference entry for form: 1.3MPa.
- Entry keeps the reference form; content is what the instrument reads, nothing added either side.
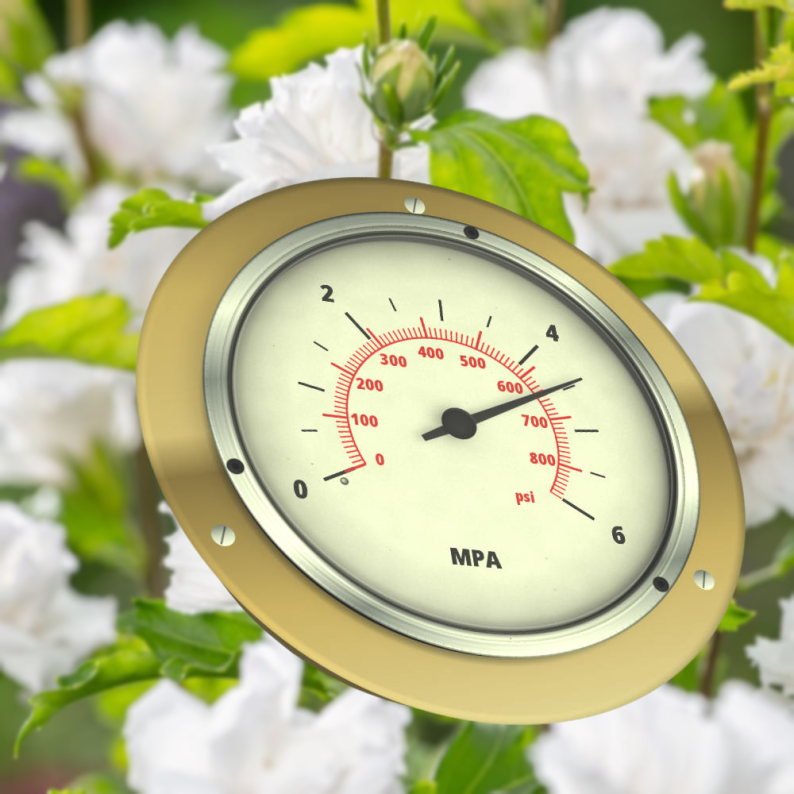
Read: 4.5MPa
